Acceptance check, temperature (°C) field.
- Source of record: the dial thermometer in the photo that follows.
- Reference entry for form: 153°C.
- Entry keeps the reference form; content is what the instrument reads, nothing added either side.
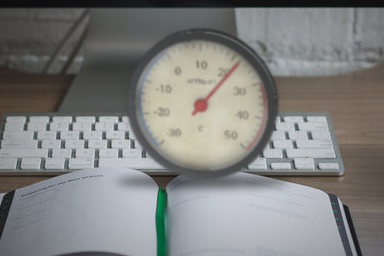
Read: 22°C
